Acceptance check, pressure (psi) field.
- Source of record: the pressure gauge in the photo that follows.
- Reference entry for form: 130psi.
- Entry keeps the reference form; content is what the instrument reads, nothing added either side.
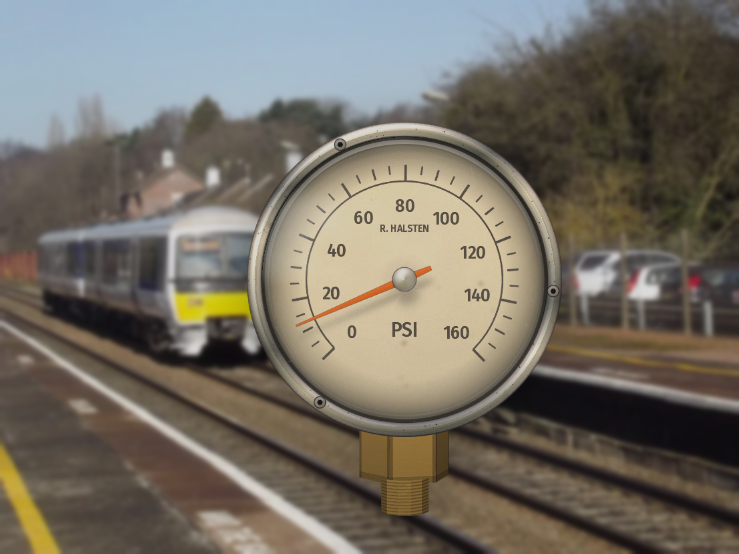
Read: 12.5psi
